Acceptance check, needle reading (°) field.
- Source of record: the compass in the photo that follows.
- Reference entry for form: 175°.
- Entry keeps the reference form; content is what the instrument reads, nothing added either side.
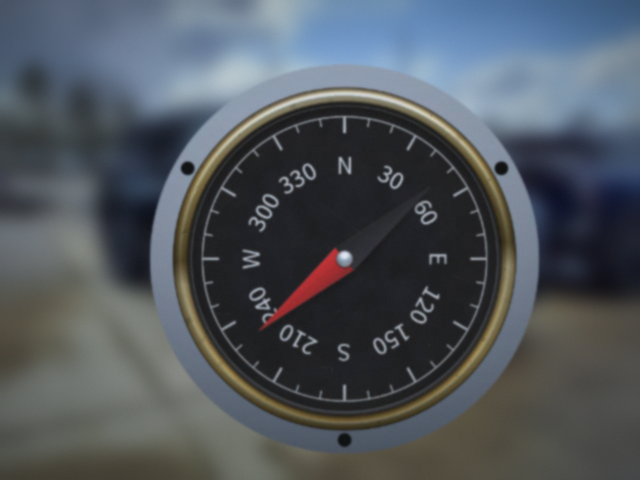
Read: 230°
